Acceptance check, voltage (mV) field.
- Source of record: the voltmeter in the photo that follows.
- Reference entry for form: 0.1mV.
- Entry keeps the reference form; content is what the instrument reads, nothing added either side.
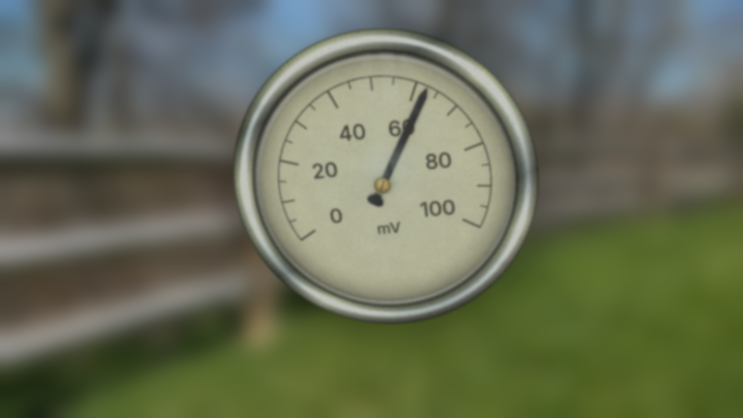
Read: 62.5mV
